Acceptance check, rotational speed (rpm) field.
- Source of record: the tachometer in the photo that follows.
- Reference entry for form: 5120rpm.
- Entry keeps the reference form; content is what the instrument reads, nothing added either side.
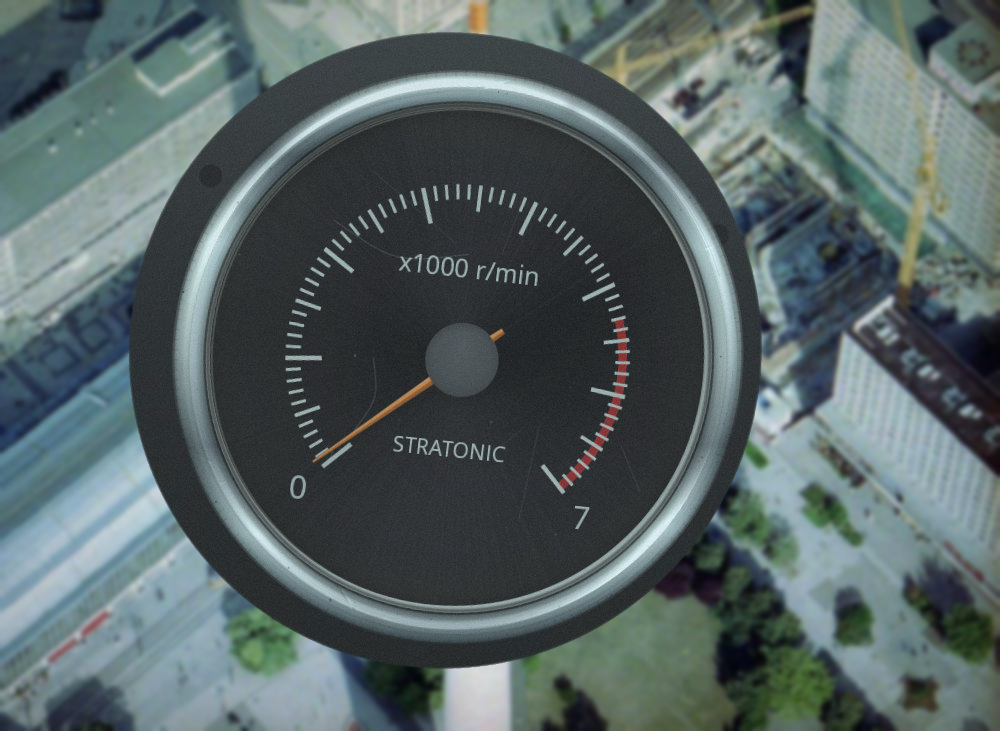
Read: 100rpm
